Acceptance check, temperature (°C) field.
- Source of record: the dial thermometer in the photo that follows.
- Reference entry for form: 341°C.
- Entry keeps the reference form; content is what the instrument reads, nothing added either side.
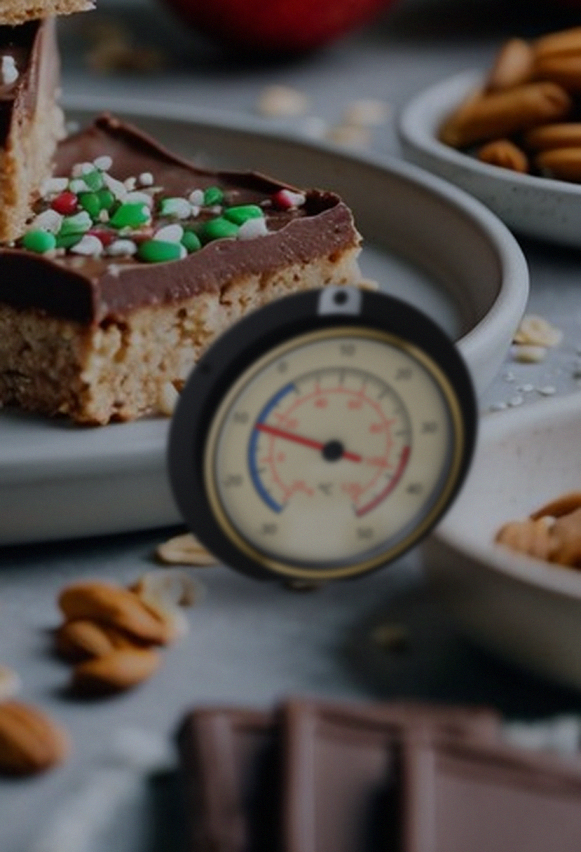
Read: -10°C
